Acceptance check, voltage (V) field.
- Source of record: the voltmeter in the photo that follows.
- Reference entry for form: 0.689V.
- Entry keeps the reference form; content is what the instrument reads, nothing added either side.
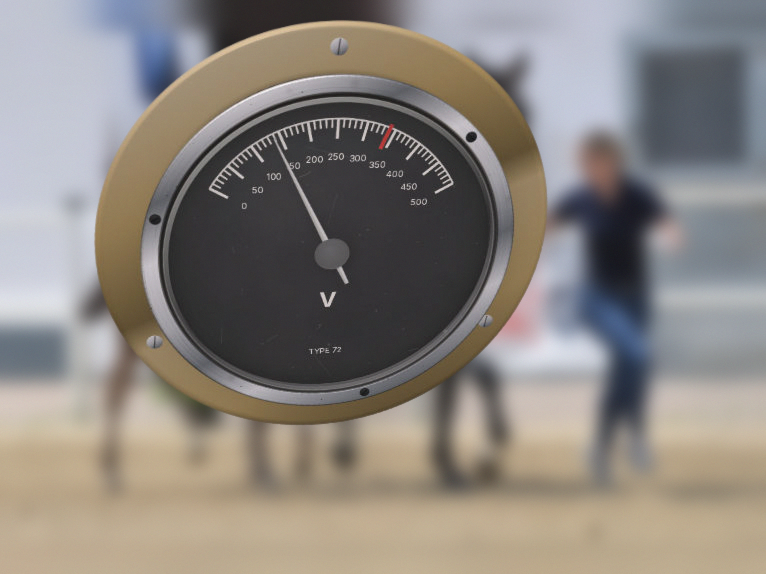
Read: 140V
